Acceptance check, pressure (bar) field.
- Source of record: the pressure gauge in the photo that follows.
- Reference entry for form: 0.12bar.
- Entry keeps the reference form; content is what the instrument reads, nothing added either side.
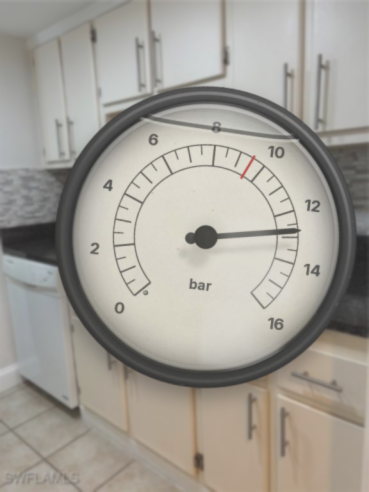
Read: 12.75bar
